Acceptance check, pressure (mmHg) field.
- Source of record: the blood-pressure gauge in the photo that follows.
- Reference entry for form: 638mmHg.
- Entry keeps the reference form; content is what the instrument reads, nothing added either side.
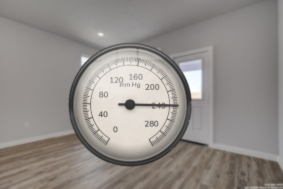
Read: 240mmHg
